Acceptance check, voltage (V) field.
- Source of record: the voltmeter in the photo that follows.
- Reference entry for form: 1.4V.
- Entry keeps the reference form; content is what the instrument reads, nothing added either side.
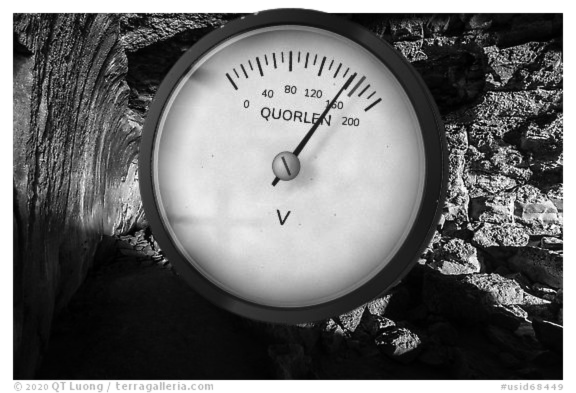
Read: 160V
